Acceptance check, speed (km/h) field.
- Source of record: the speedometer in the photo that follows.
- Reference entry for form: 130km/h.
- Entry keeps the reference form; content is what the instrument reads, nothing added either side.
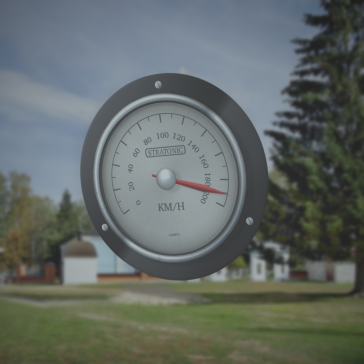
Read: 190km/h
